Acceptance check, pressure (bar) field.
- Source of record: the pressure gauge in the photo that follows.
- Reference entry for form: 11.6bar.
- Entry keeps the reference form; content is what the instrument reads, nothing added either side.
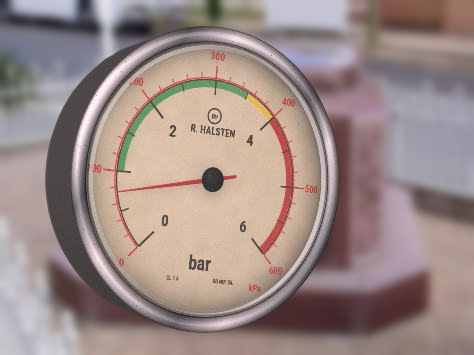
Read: 0.75bar
